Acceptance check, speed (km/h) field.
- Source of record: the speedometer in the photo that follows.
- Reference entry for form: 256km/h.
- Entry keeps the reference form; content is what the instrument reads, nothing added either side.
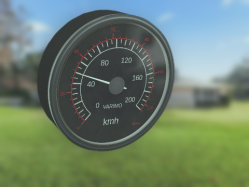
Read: 50km/h
